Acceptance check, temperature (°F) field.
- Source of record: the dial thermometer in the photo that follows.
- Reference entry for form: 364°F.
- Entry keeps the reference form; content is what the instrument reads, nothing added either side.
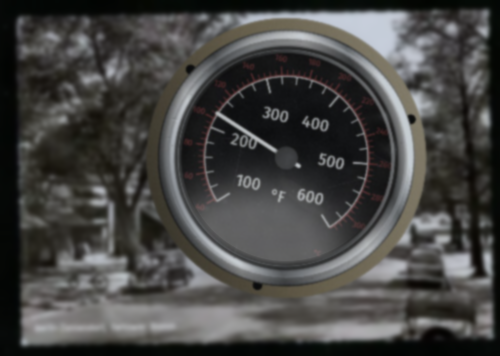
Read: 220°F
